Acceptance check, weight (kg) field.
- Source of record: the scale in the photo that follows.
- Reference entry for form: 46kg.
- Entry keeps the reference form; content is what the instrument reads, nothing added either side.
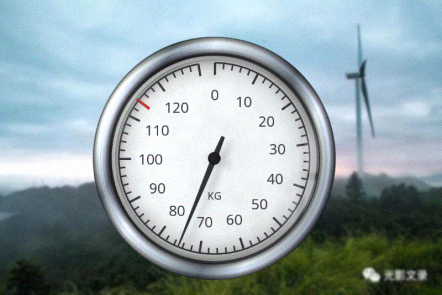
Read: 75kg
